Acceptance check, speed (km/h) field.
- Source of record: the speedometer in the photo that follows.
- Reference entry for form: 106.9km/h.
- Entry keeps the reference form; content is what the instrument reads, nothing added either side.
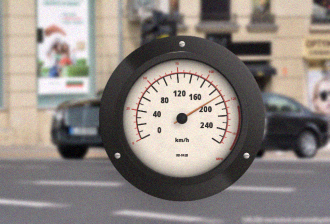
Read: 190km/h
